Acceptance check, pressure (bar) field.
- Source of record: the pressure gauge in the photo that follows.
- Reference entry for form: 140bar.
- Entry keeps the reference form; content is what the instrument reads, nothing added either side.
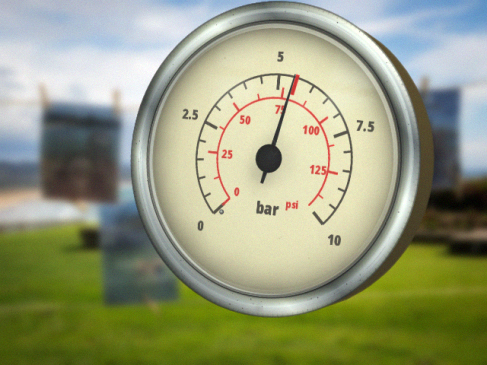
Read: 5.5bar
